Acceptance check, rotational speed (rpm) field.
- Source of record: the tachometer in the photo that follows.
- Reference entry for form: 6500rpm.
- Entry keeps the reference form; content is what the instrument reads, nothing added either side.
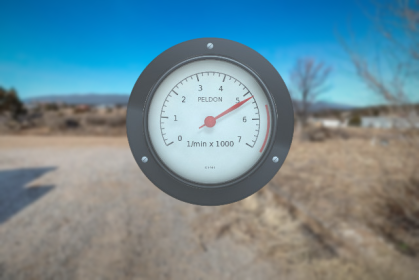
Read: 5200rpm
